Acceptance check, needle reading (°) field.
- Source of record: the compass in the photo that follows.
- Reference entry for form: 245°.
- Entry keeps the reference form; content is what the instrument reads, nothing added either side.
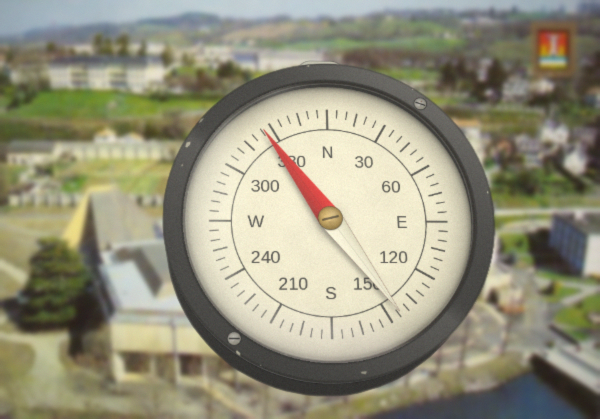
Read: 325°
